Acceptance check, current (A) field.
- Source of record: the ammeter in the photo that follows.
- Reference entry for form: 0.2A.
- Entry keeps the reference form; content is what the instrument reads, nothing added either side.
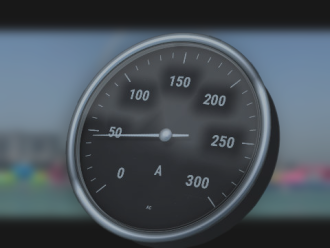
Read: 45A
